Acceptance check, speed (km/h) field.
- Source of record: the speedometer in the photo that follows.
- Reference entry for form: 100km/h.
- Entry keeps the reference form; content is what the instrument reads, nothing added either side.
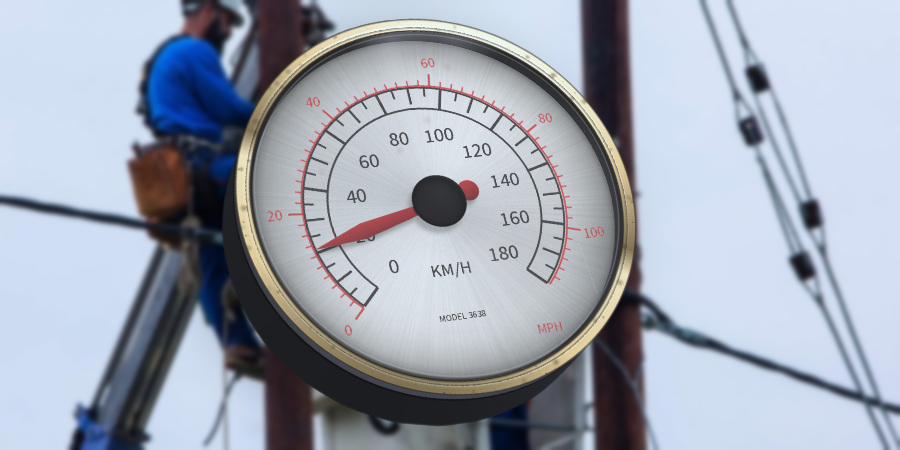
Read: 20km/h
